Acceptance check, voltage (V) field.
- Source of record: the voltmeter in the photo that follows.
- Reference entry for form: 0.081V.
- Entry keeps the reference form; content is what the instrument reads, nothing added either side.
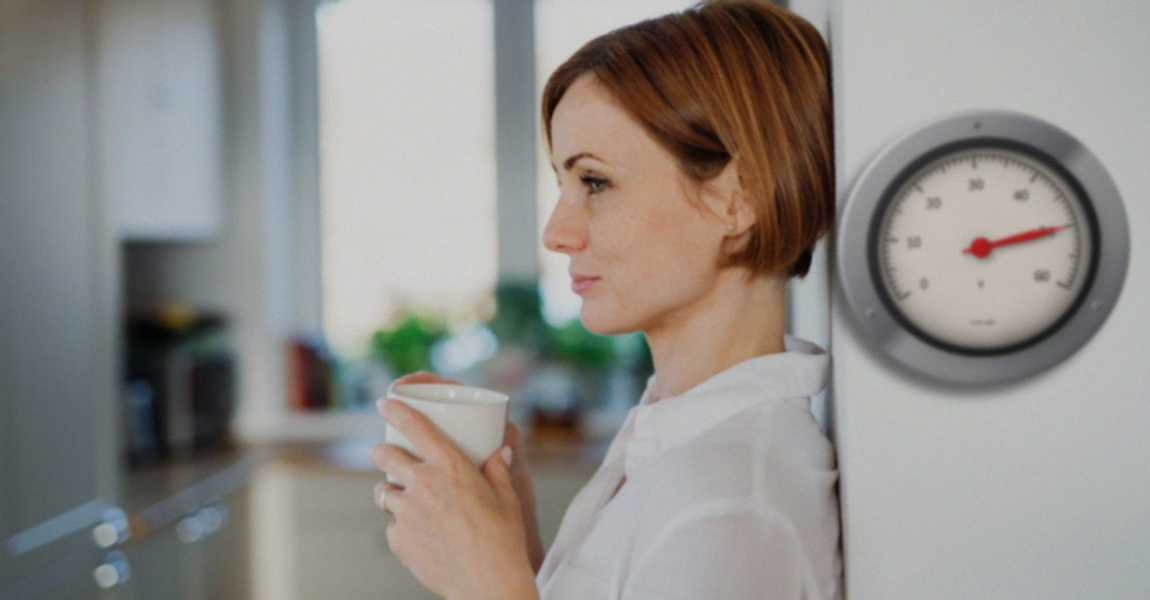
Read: 50V
